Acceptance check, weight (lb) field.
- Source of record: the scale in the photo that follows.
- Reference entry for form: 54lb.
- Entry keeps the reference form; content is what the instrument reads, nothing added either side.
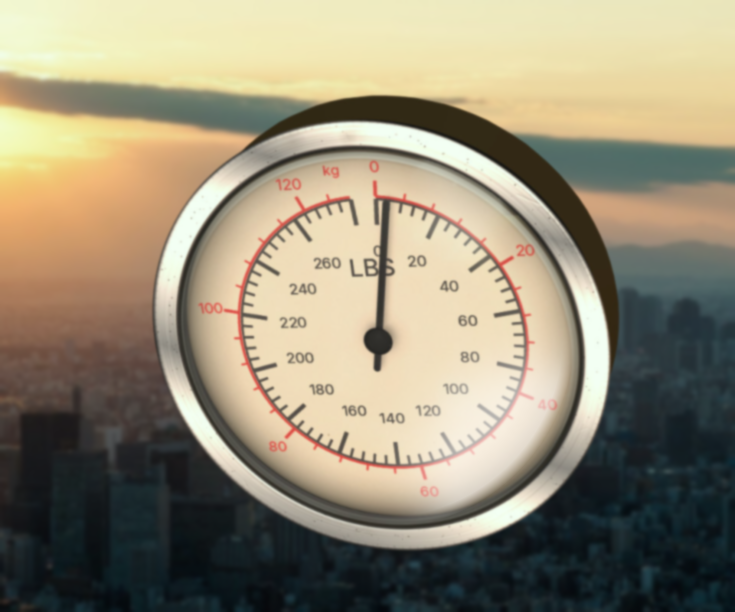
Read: 4lb
